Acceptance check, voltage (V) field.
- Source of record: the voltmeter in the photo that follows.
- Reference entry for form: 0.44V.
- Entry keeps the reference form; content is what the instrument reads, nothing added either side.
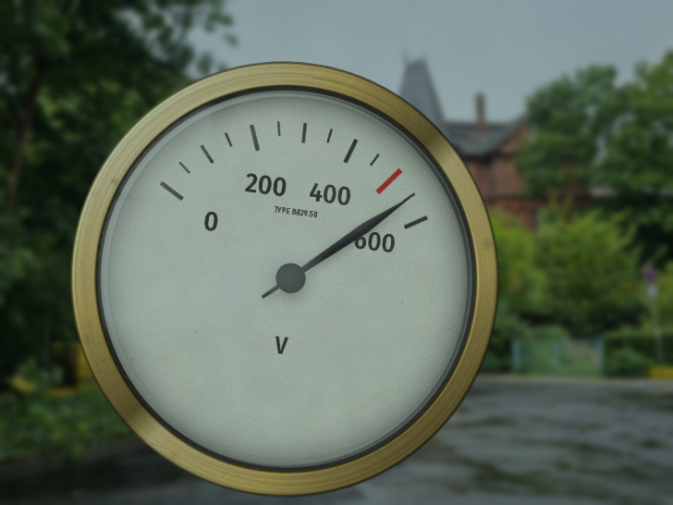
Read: 550V
